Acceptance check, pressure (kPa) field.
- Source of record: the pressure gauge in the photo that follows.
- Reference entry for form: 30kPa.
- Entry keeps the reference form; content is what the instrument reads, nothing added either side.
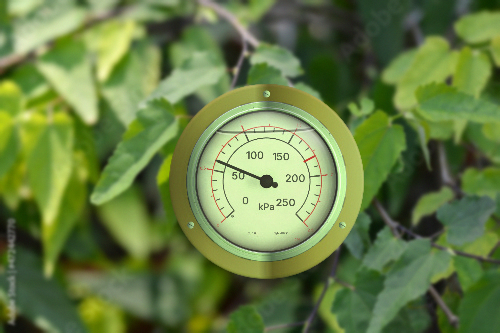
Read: 60kPa
